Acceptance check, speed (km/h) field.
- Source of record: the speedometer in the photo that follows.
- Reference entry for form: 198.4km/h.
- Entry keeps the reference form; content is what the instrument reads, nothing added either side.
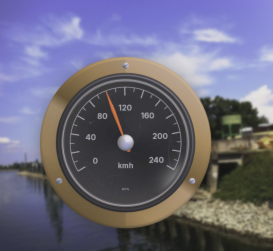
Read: 100km/h
